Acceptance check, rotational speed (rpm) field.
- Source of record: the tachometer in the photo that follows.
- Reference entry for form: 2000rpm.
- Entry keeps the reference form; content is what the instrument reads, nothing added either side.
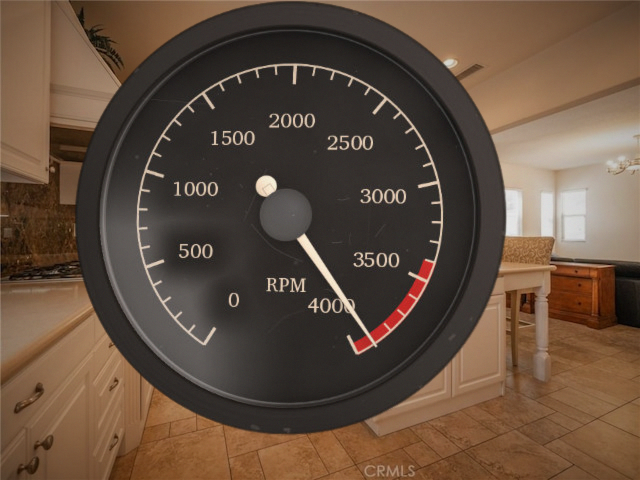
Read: 3900rpm
